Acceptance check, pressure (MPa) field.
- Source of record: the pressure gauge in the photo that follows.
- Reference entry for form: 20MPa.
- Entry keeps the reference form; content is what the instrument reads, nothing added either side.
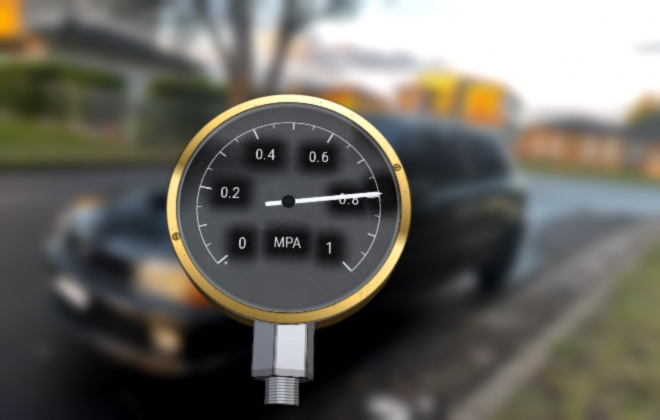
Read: 0.8MPa
